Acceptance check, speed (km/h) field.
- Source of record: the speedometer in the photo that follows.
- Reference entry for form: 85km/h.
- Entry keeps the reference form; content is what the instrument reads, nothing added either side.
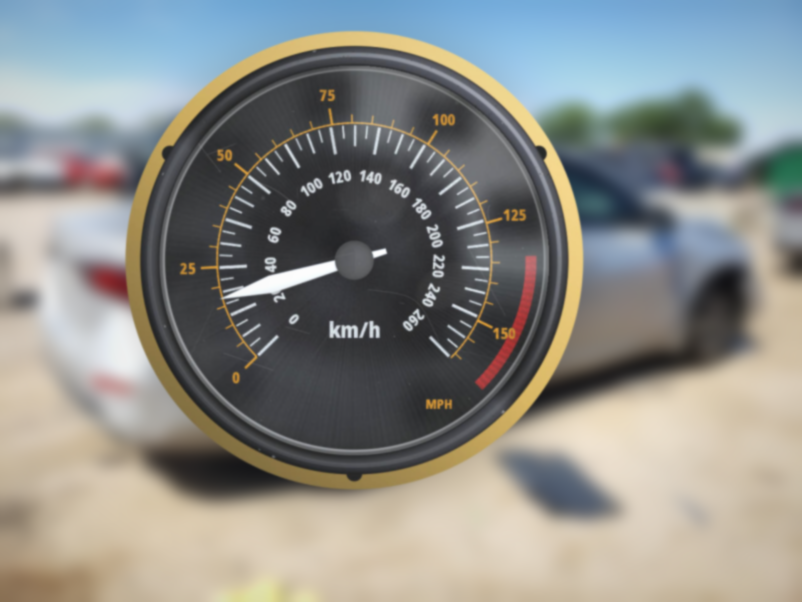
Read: 27.5km/h
